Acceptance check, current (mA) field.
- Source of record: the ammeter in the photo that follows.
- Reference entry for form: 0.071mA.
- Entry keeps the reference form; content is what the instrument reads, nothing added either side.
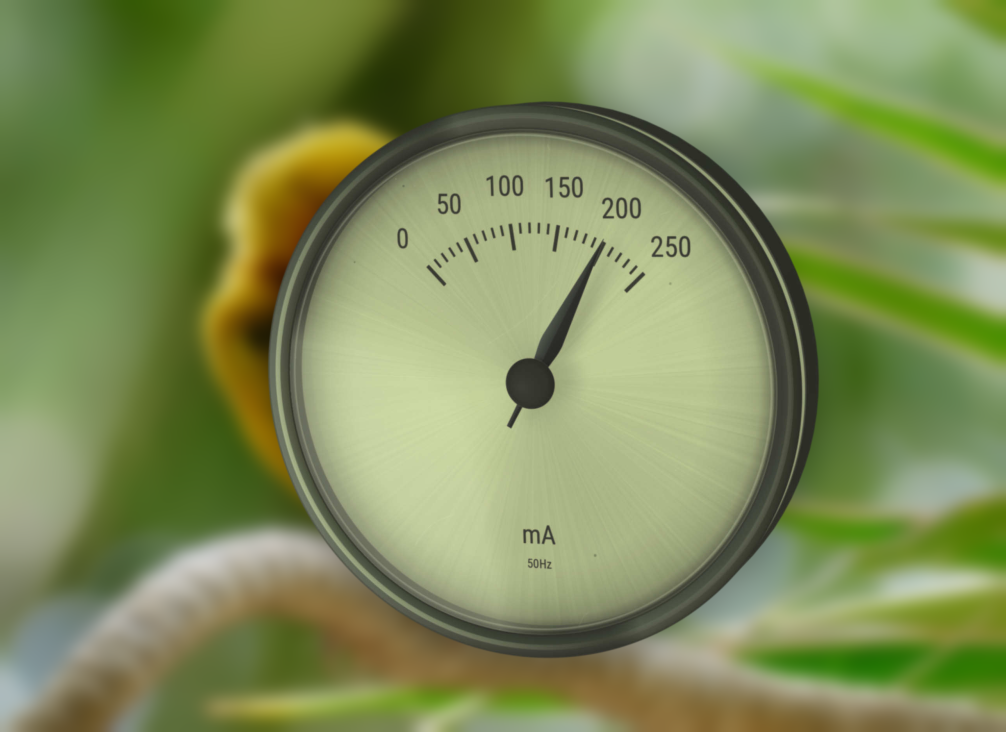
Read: 200mA
